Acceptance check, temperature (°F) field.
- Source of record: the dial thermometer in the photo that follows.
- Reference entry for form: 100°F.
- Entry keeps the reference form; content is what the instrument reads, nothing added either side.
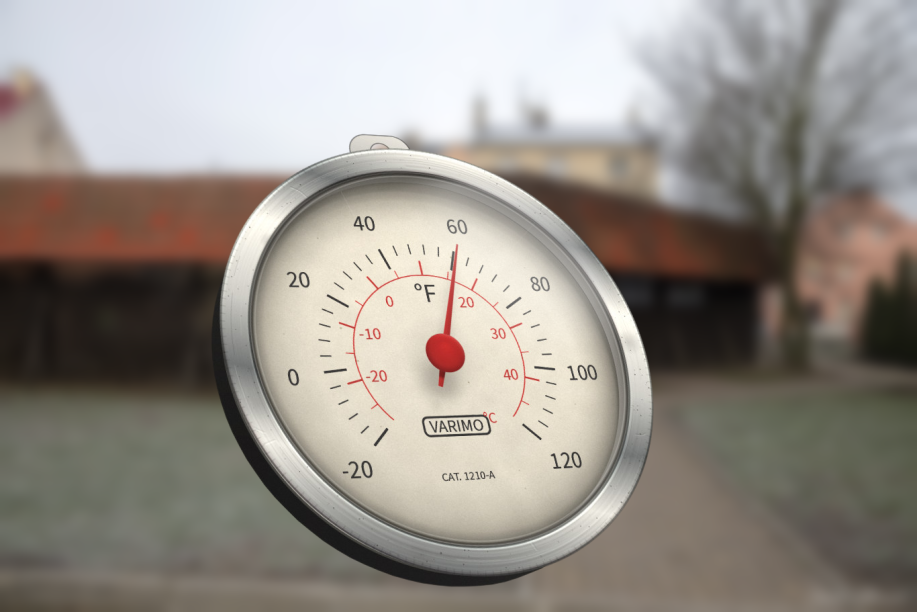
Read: 60°F
